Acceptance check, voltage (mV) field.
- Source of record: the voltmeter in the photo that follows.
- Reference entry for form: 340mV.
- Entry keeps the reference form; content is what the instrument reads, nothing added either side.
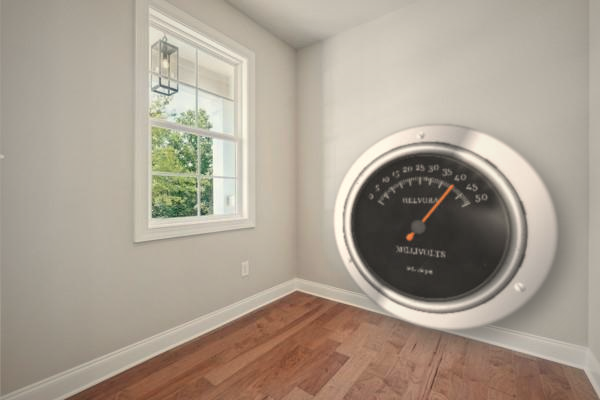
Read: 40mV
